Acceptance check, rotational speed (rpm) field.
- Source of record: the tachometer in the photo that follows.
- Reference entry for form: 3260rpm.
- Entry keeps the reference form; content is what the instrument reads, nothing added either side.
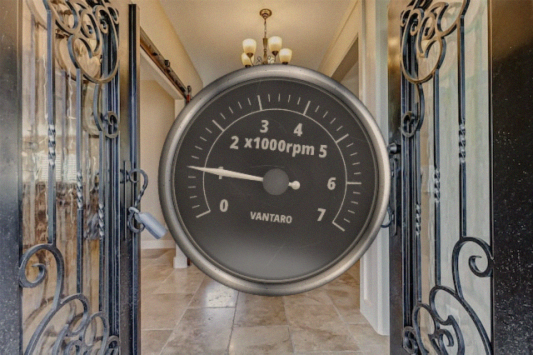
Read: 1000rpm
